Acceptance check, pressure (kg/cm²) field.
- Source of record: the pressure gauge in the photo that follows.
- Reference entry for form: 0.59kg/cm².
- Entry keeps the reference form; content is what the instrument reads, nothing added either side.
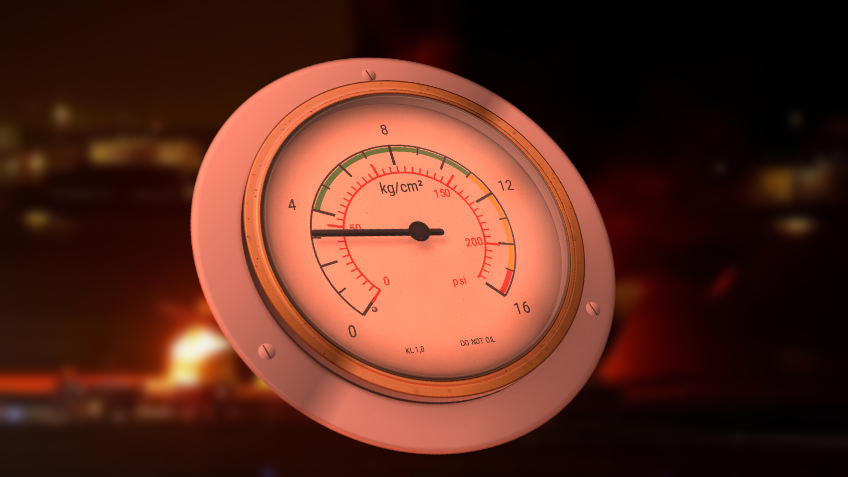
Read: 3kg/cm²
